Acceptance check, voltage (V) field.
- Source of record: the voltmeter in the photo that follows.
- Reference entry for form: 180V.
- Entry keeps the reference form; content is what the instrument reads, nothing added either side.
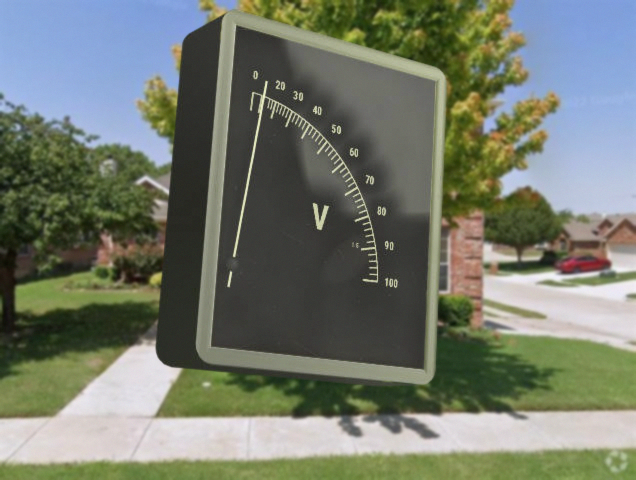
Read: 10V
